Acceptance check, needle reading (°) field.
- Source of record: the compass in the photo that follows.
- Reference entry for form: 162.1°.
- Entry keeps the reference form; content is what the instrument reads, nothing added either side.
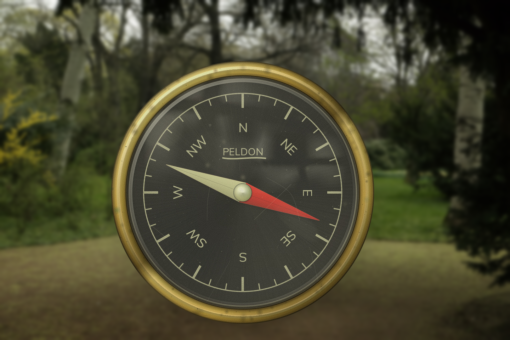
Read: 110°
